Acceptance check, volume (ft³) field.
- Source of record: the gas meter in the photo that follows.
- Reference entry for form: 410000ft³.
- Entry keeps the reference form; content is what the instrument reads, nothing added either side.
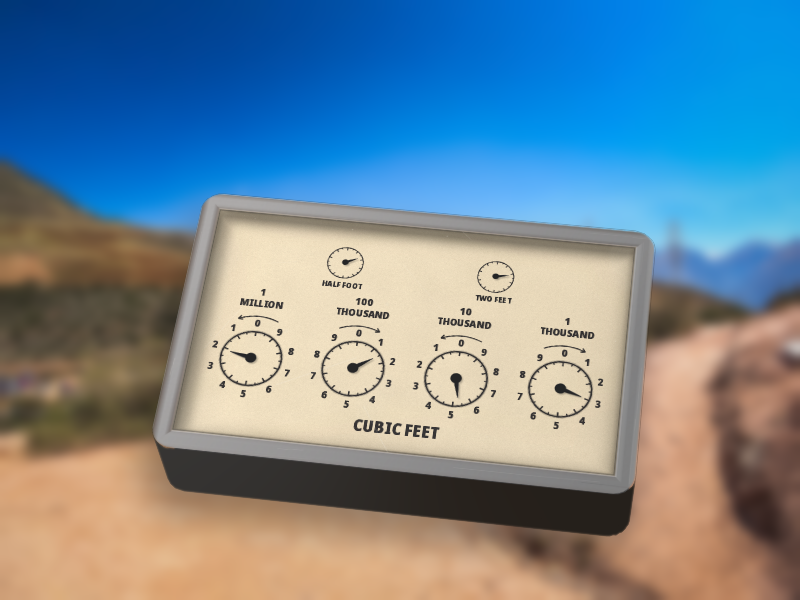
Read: 215300ft³
